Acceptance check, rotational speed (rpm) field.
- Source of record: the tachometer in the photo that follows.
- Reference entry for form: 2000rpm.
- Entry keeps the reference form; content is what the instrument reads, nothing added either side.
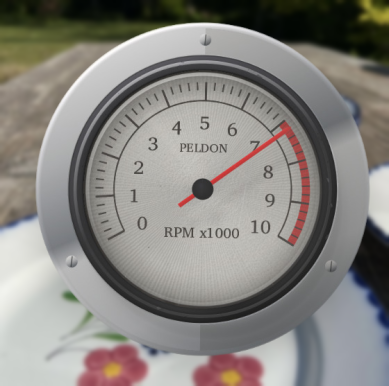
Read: 7200rpm
